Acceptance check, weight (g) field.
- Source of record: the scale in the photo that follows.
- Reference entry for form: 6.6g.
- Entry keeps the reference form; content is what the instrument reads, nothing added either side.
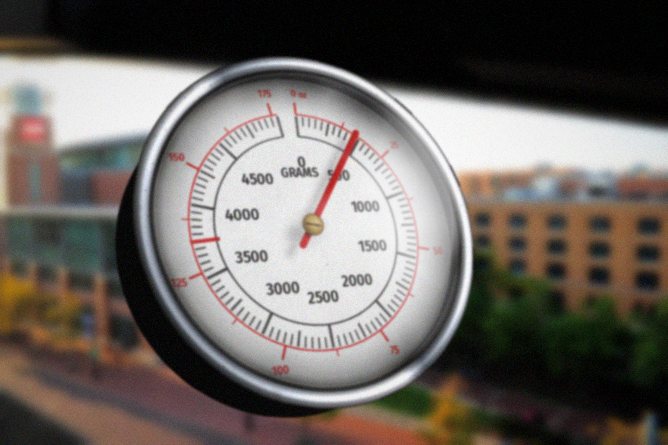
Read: 450g
